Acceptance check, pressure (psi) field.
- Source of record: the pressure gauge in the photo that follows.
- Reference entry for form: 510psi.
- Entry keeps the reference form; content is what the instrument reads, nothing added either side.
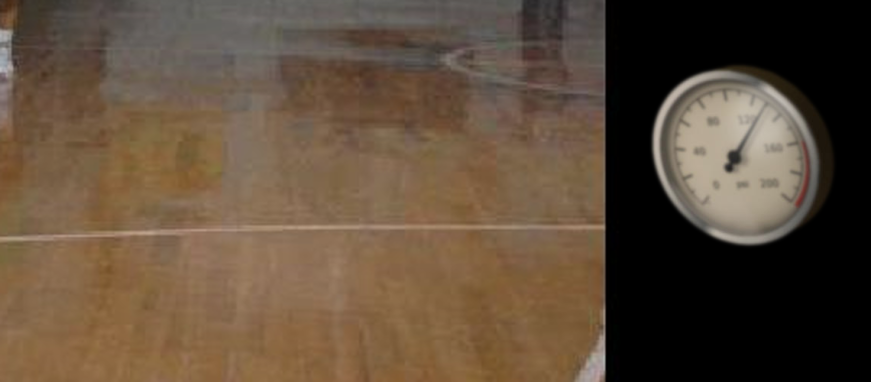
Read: 130psi
